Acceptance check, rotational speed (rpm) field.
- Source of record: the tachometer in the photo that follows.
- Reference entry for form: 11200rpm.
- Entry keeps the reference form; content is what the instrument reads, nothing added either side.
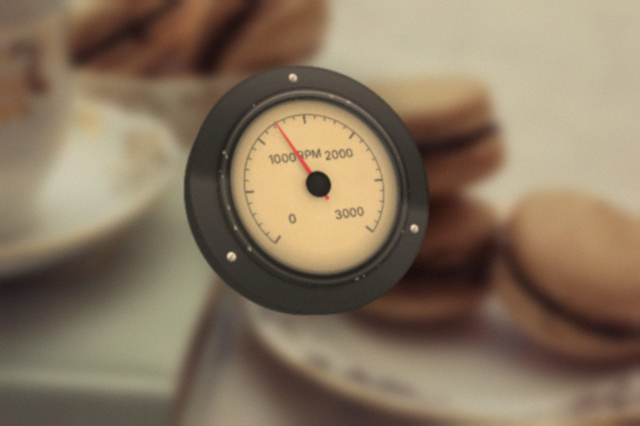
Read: 1200rpm
